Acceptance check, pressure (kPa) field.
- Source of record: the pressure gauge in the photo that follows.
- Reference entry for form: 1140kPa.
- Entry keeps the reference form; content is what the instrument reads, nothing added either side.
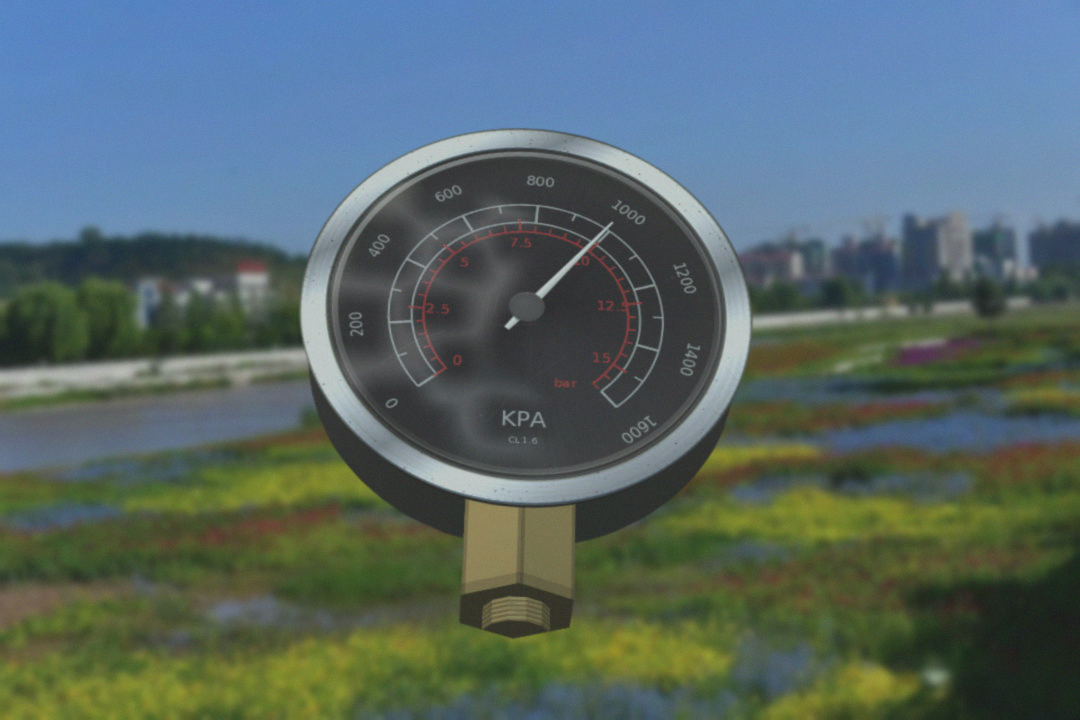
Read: 1000kPa
